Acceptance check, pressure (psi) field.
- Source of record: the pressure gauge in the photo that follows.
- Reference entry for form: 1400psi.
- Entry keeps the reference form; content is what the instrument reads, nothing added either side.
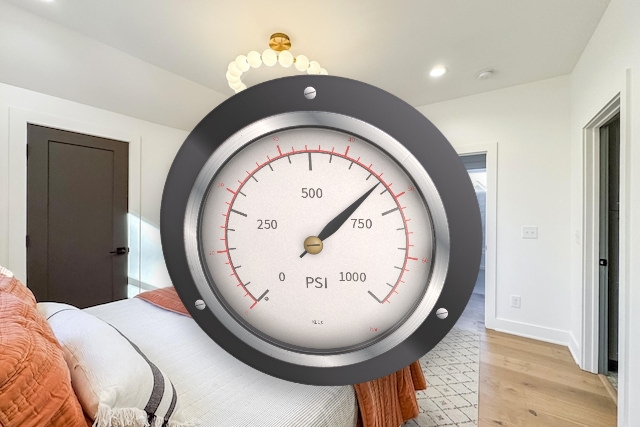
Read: 675psi
